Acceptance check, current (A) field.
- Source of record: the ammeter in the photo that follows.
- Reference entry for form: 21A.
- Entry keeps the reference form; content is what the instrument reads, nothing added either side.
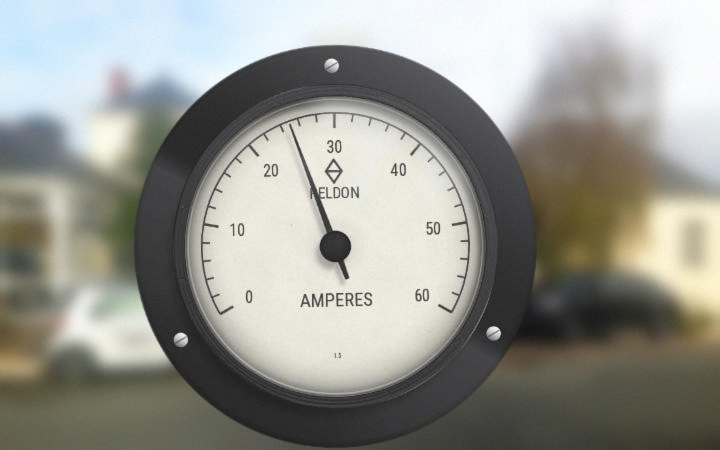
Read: 25A
